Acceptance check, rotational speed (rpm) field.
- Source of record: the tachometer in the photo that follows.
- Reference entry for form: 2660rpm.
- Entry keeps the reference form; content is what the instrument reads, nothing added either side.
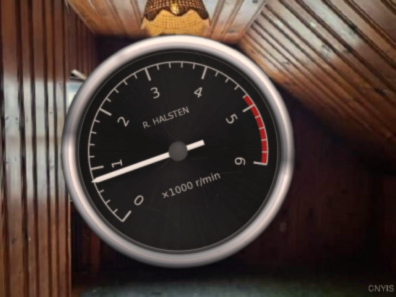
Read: 800rpm
